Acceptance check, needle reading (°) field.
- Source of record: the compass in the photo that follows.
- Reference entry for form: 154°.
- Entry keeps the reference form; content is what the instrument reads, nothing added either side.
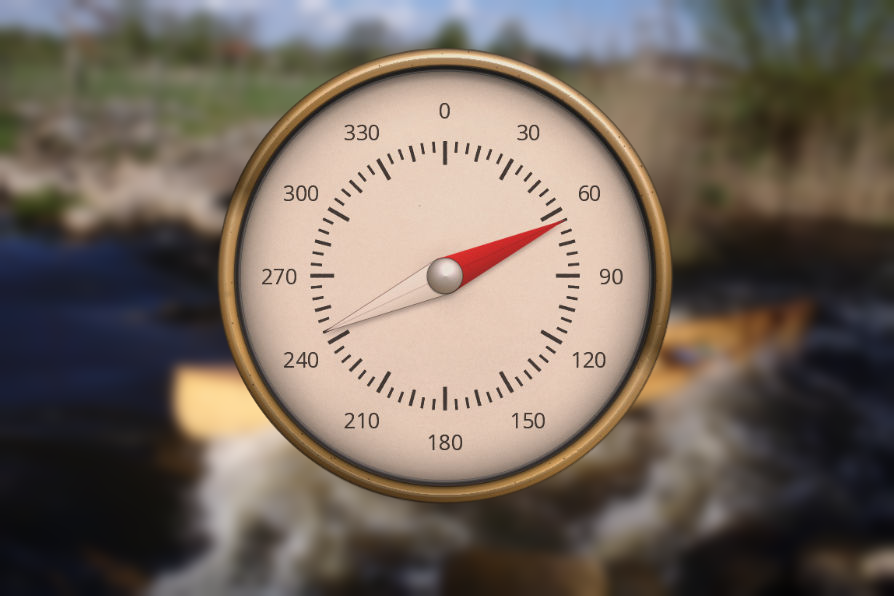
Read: 65°
